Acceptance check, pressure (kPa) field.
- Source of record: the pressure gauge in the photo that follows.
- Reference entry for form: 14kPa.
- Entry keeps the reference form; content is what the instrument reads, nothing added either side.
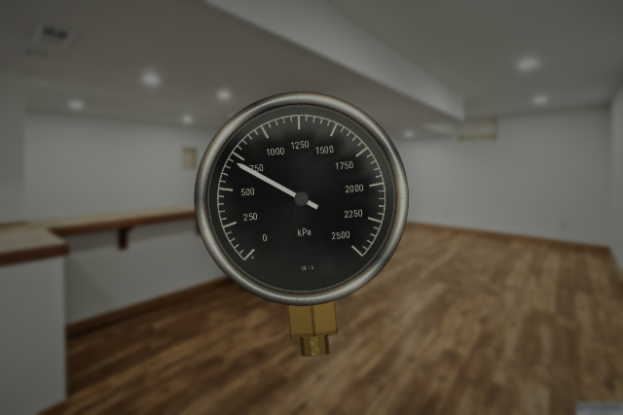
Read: 700kPa
